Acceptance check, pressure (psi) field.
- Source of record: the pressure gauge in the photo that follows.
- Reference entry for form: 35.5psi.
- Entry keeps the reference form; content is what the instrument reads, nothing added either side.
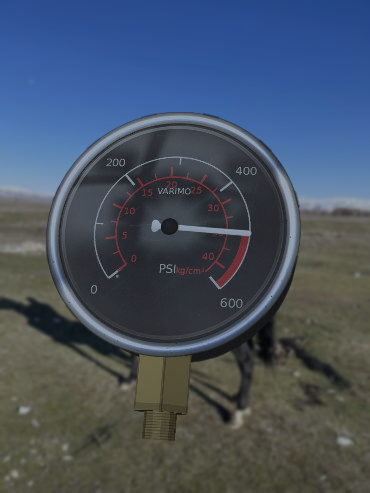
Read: 500psi
